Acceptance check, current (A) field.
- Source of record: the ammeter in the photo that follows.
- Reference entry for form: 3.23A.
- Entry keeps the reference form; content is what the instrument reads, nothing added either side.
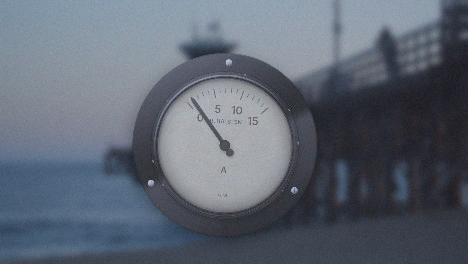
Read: 1A
